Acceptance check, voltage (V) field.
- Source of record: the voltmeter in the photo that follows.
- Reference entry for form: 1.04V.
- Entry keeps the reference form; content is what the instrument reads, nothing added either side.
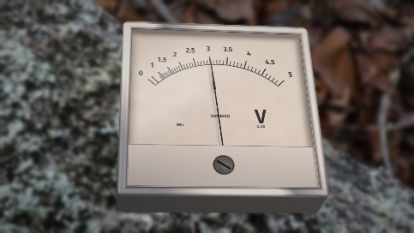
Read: 3V
